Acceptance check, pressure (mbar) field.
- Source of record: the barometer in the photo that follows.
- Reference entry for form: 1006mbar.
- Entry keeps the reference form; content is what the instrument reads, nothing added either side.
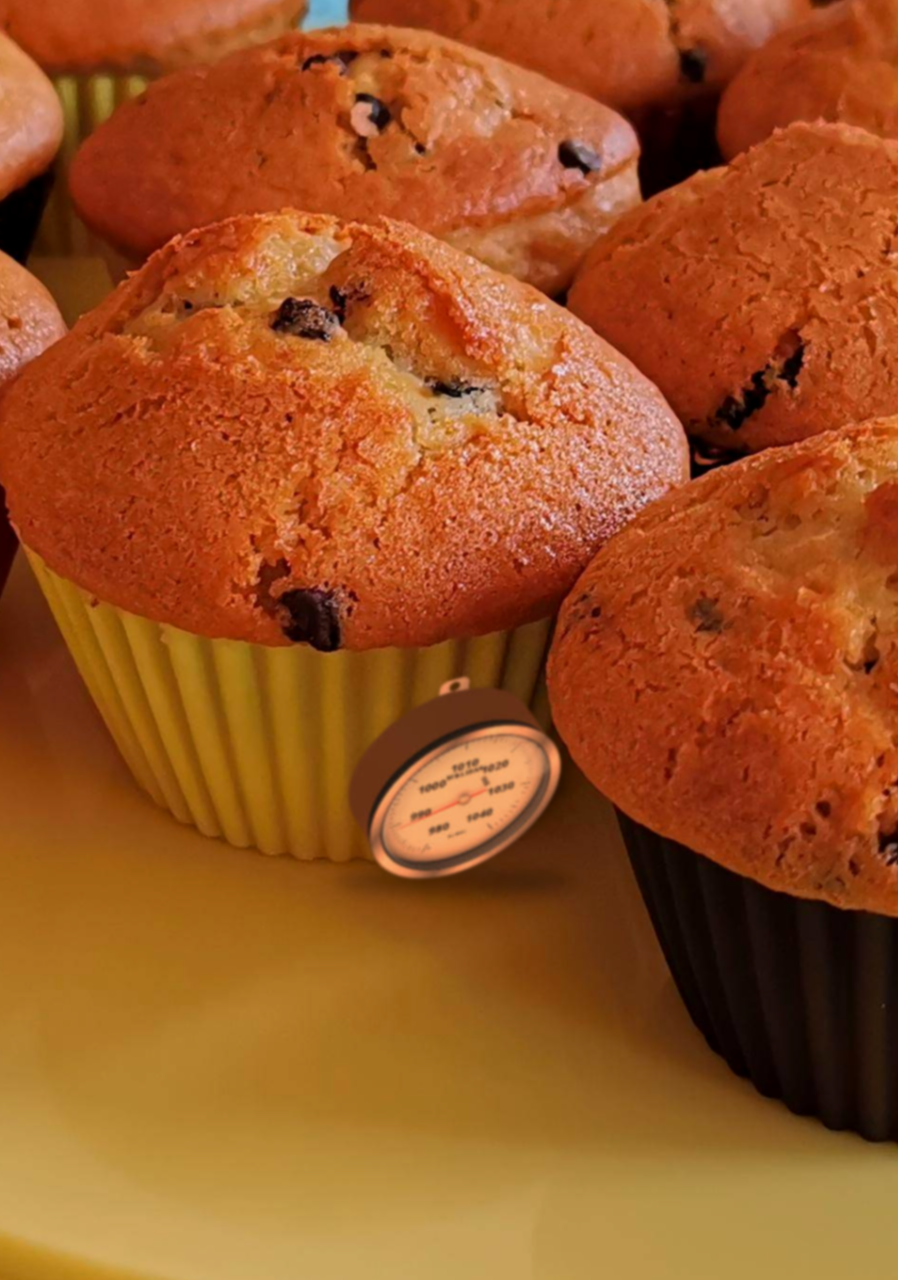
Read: 990mbar
